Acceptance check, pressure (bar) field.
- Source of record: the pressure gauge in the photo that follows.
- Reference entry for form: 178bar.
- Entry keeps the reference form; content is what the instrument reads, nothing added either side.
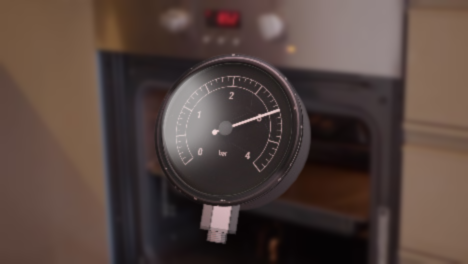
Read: 3bar
